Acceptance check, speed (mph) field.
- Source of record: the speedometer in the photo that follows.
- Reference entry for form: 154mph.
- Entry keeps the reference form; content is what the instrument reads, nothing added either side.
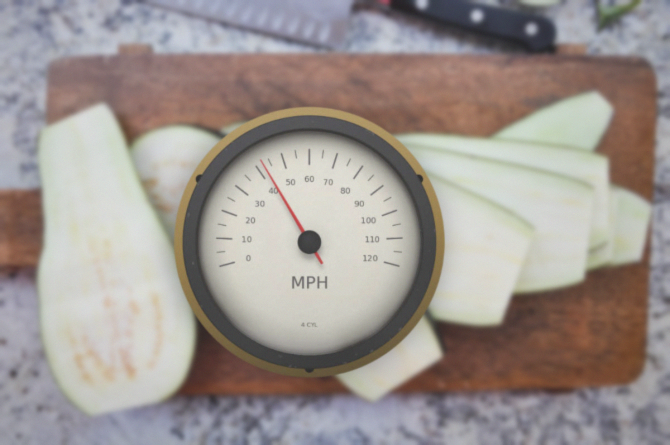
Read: 42.5mph
